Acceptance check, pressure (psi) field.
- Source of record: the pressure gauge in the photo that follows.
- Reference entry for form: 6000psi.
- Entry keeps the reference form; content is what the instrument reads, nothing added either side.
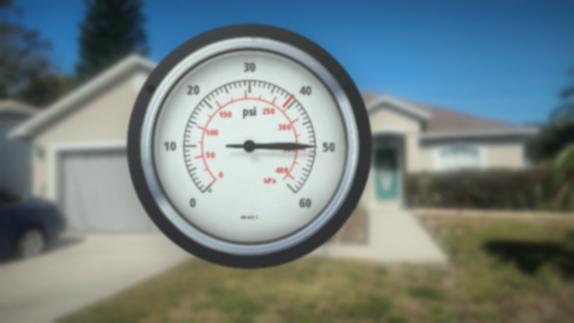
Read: 50psi
